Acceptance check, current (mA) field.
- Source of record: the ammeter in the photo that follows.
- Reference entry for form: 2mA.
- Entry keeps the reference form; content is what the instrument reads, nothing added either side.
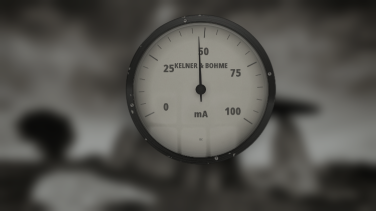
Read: 47.5mA
